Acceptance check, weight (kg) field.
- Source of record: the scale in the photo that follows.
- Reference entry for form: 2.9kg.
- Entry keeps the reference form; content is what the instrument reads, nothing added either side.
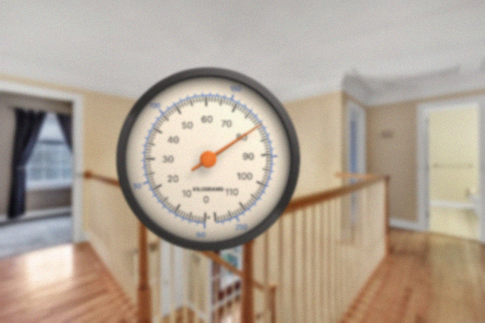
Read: 80kg
